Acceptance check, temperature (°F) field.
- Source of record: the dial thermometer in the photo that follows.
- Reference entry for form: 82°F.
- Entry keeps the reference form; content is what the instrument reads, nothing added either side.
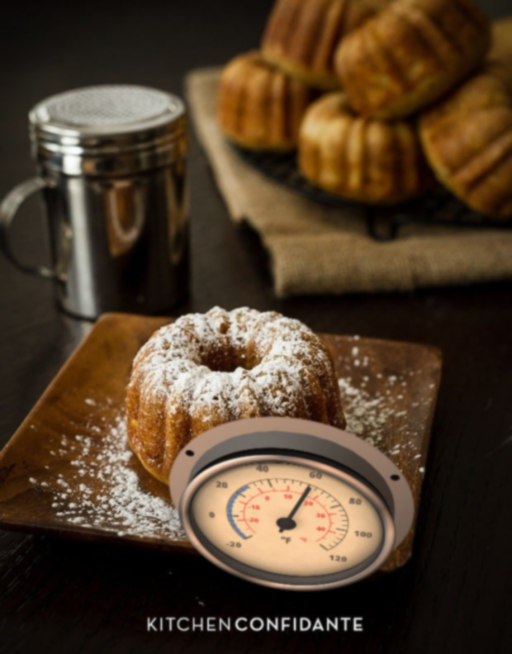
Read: 60°F
